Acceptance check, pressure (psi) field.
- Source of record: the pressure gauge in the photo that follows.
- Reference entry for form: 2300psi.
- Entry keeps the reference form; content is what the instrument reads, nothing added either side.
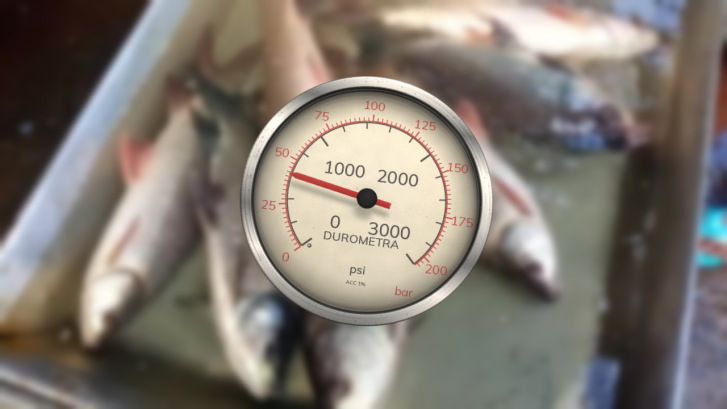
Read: 600psi
